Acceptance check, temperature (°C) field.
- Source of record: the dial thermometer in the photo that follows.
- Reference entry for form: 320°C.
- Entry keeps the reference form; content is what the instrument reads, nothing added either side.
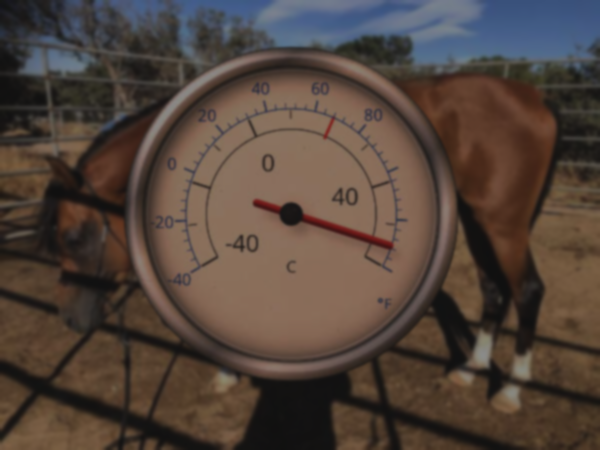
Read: 55°C
